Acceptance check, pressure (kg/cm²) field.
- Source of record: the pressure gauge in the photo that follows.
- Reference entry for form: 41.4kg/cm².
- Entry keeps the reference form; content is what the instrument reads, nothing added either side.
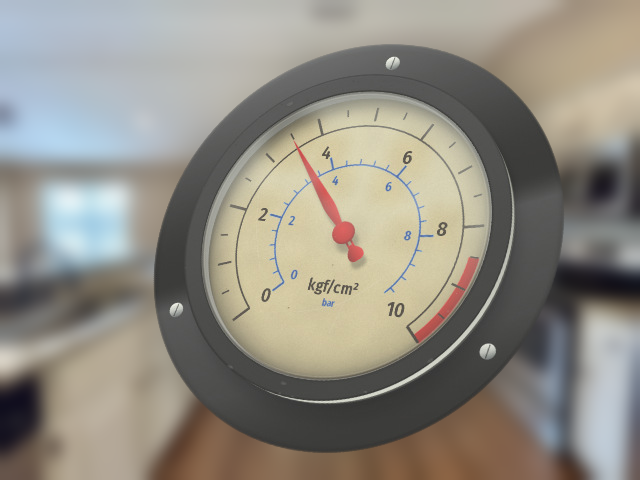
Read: 3.5kg/cm²
